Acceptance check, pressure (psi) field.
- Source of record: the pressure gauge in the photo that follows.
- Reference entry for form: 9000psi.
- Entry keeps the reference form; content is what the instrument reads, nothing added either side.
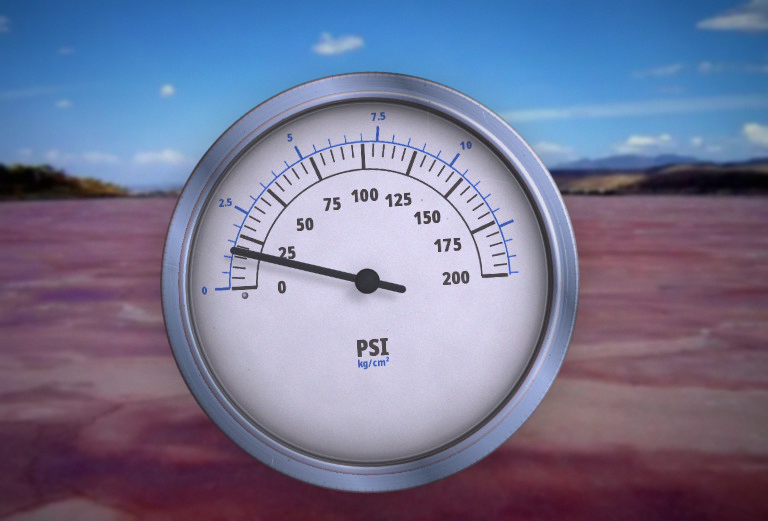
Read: 17.5psi
